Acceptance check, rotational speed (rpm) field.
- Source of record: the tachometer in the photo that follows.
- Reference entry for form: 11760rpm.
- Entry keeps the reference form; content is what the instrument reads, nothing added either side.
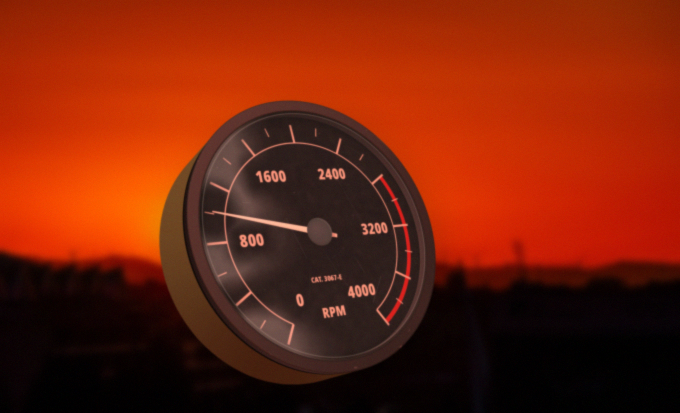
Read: 1000rpm
